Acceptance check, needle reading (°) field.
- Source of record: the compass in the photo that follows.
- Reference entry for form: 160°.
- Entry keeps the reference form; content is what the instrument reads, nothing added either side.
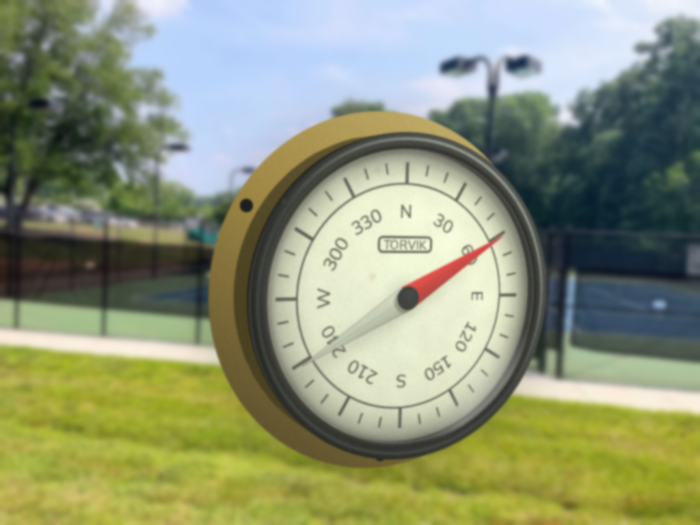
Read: 60°
